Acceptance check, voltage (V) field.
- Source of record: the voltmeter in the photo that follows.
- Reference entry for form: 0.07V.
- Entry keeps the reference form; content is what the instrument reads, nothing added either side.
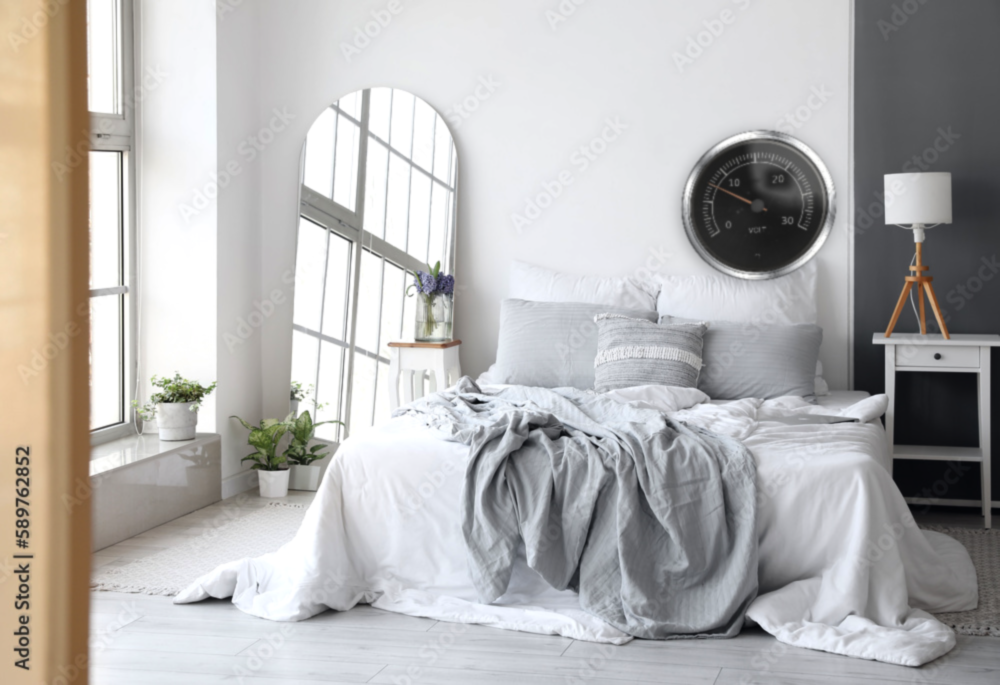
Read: 7.5V
